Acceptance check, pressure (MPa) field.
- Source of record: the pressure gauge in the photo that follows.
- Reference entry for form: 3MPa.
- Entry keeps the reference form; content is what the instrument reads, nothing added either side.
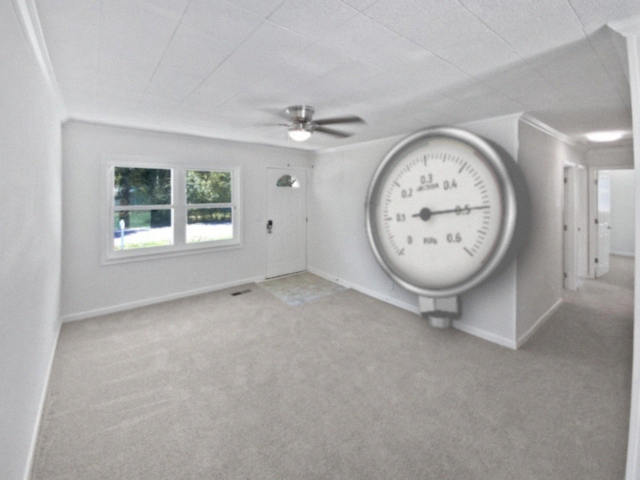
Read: 0.5MPa
